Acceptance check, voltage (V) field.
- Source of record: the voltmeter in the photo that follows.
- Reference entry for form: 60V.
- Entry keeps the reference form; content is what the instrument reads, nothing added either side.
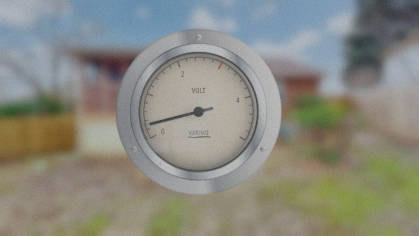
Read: 0.3V
